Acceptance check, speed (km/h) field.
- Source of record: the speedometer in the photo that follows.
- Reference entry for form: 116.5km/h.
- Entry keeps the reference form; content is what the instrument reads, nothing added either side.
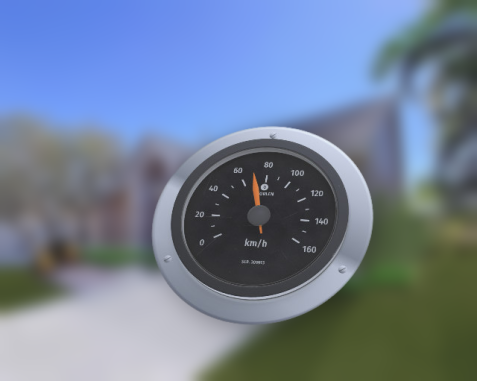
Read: 70km/h
